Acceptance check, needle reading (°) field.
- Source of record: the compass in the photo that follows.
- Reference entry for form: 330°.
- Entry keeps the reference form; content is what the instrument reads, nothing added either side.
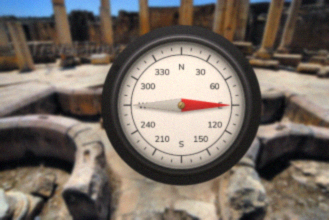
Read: 90°
